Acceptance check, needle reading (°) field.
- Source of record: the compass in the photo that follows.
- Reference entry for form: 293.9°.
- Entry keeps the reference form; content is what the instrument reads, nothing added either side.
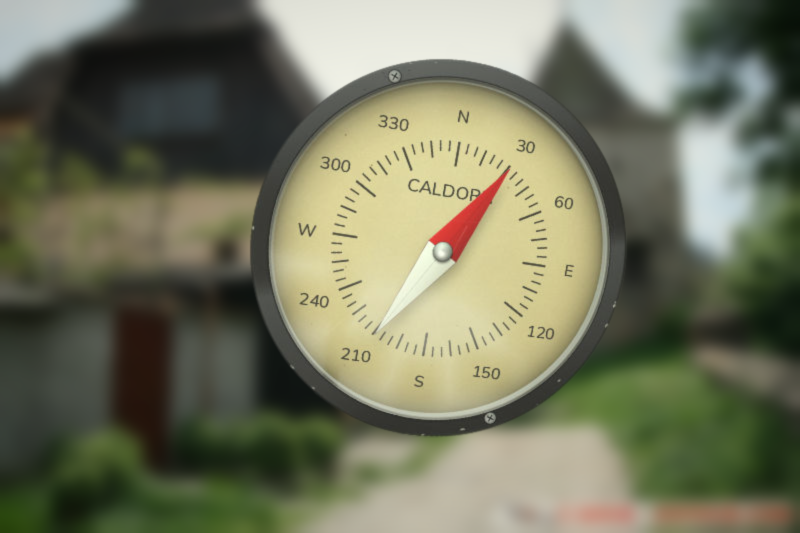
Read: 30°
